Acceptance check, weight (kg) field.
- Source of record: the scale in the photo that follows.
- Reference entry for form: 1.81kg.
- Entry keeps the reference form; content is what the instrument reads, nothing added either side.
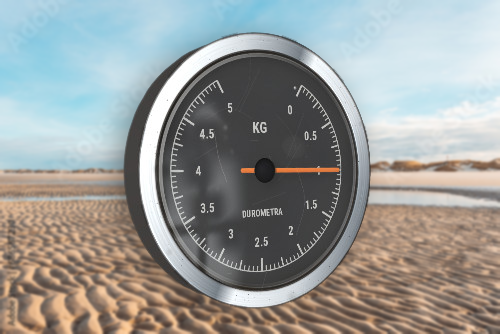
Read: 1kg
